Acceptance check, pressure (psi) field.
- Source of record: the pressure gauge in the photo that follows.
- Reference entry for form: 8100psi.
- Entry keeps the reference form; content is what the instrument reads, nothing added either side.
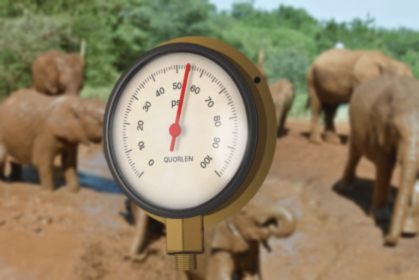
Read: 55psi
